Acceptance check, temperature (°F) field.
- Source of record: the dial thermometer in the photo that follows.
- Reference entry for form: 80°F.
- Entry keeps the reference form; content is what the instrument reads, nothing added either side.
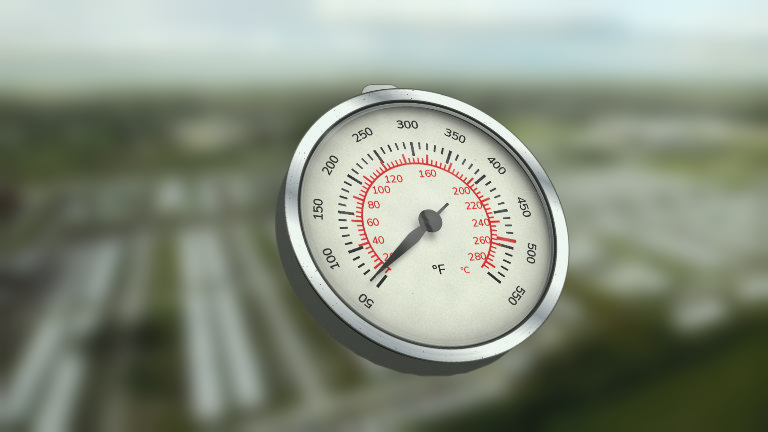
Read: 60°F
